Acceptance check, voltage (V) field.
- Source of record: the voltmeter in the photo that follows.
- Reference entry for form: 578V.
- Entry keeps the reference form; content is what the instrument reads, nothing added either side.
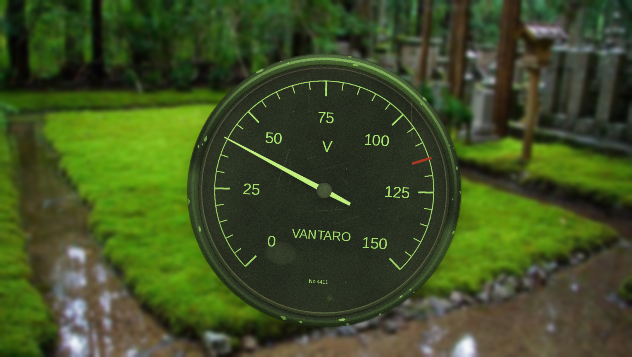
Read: 40V
